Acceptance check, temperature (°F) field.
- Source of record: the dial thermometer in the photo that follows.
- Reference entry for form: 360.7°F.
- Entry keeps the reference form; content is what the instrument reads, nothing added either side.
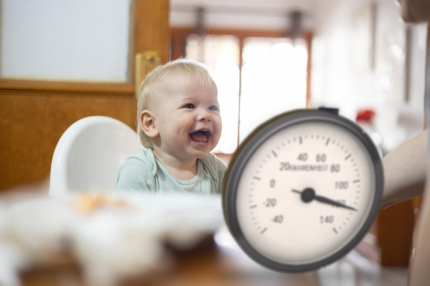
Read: 120°F
